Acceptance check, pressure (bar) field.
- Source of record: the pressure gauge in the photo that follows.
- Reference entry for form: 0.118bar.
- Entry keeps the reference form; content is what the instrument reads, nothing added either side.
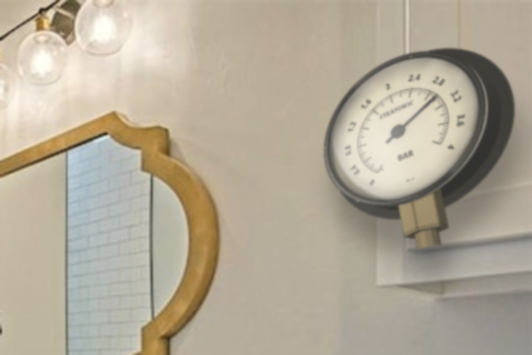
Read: 3bar
